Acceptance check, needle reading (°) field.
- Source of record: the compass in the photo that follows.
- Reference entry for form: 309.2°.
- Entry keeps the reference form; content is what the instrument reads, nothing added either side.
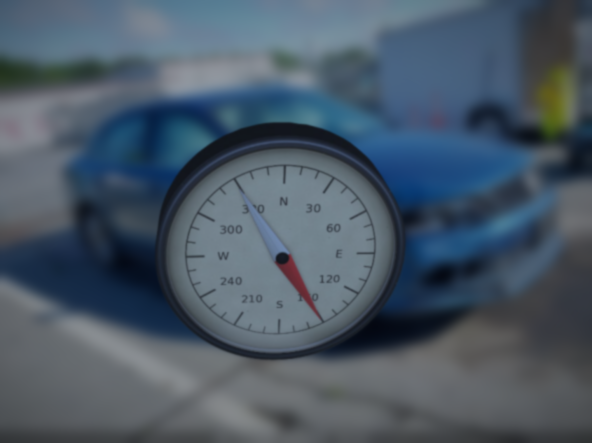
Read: 150°
